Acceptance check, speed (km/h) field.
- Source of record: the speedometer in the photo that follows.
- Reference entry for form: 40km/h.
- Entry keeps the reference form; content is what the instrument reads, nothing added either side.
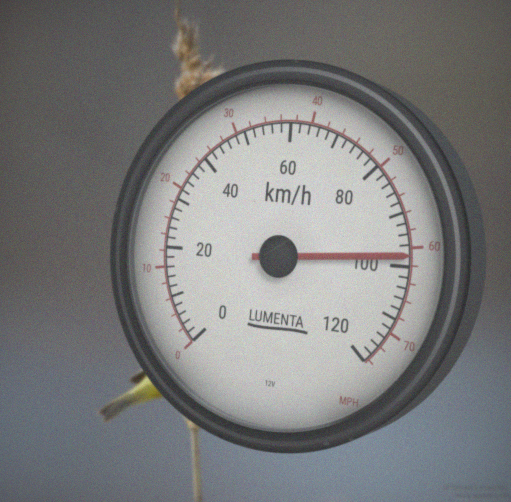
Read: 98km/h
